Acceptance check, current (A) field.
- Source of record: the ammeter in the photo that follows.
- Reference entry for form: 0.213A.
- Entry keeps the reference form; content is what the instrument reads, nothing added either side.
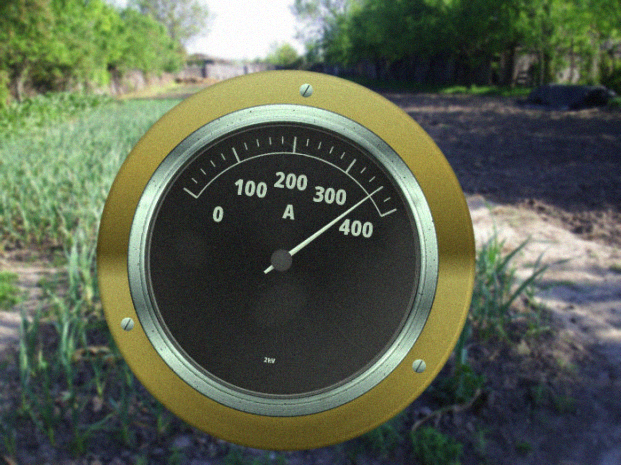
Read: 360A
